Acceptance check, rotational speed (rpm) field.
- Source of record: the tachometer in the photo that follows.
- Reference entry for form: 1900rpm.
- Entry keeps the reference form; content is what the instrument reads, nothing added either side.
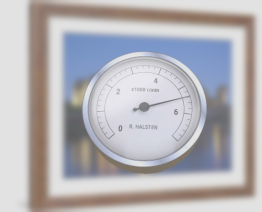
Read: 5400rpm
